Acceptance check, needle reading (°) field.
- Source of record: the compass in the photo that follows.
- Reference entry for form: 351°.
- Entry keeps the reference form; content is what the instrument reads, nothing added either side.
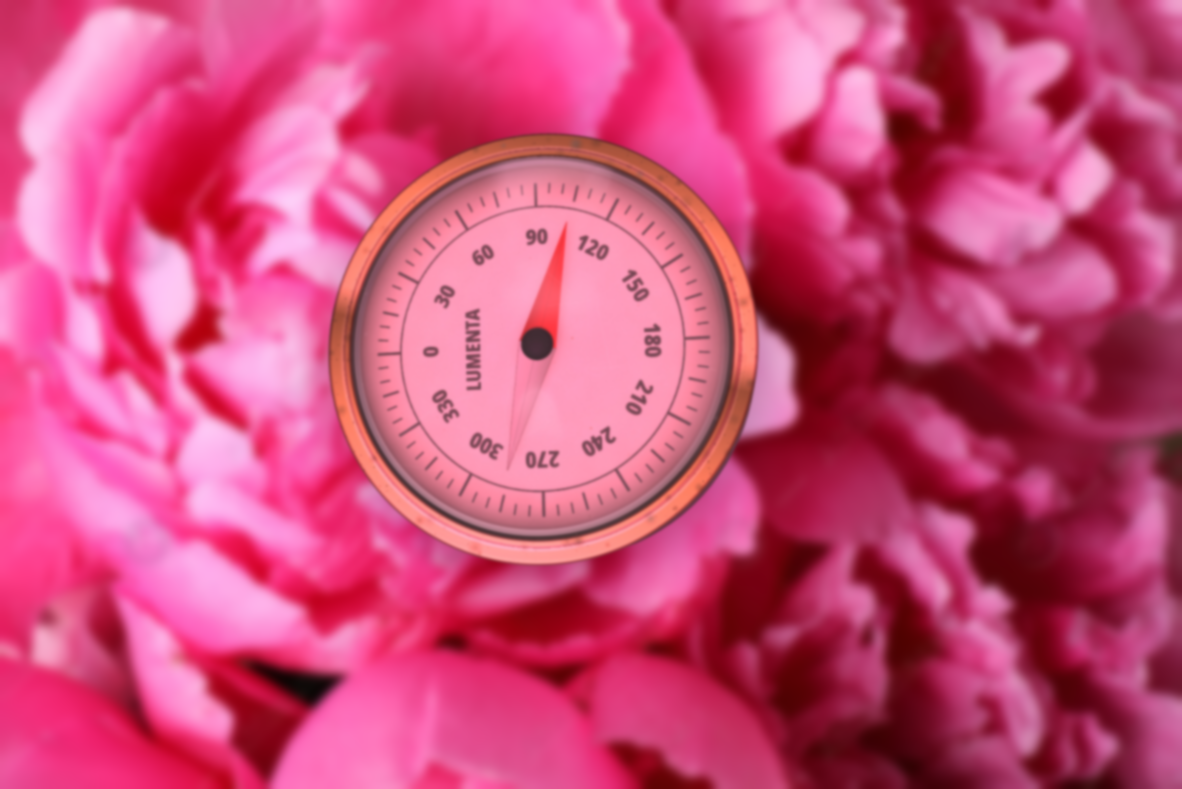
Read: 105°
